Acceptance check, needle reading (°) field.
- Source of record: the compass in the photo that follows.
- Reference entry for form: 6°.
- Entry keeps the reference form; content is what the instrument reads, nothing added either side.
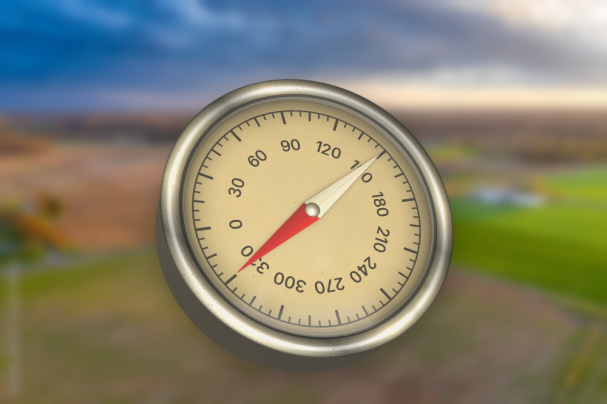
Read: 330°
